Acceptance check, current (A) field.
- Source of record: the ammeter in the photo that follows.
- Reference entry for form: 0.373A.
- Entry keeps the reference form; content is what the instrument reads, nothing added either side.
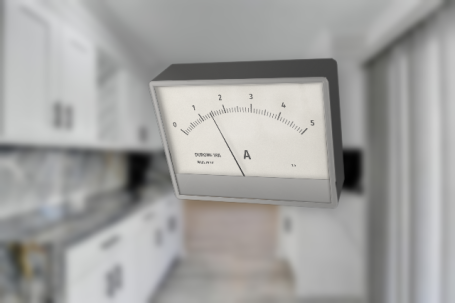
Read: 1.5A
